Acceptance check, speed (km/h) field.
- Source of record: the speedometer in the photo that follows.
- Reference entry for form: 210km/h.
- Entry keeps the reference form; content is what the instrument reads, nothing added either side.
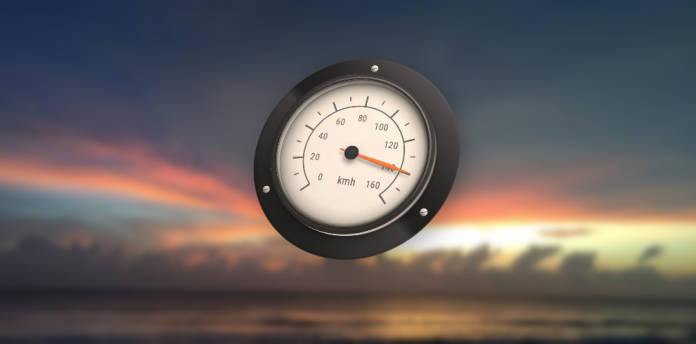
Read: 140km/h
